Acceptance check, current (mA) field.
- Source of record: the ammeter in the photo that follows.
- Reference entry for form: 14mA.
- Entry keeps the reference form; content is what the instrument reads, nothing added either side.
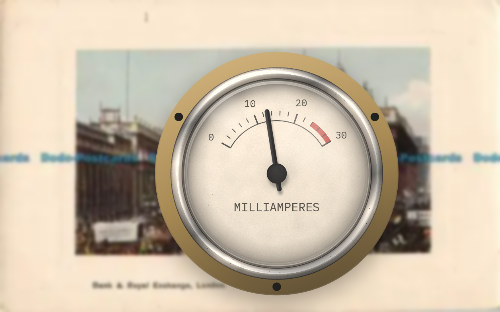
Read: 13mA
